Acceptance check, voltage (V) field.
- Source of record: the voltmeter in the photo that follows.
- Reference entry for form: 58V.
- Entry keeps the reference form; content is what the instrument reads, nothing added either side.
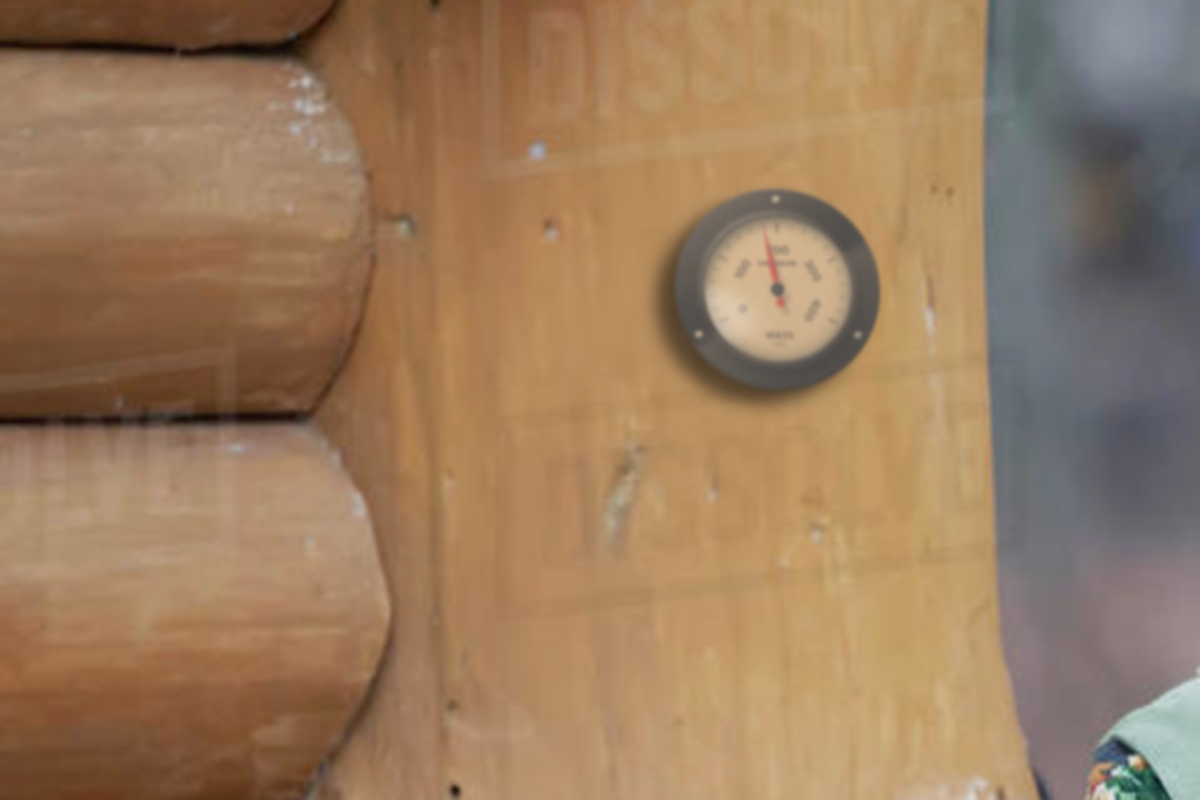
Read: 180V
